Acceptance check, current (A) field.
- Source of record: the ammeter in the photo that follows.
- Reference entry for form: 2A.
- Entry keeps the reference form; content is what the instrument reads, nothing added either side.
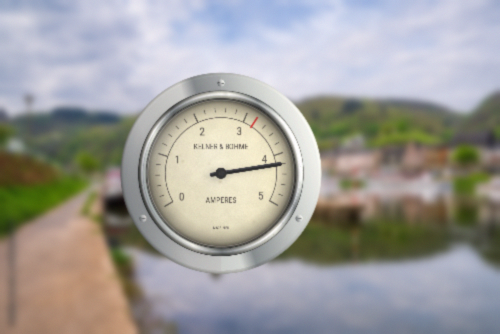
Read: 4.2A
